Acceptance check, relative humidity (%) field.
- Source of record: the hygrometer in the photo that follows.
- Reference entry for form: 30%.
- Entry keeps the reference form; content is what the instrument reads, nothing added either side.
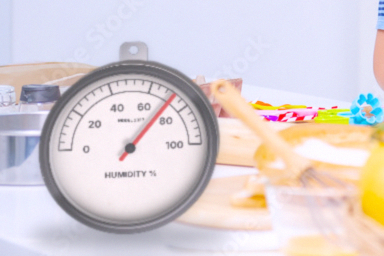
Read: 72%
